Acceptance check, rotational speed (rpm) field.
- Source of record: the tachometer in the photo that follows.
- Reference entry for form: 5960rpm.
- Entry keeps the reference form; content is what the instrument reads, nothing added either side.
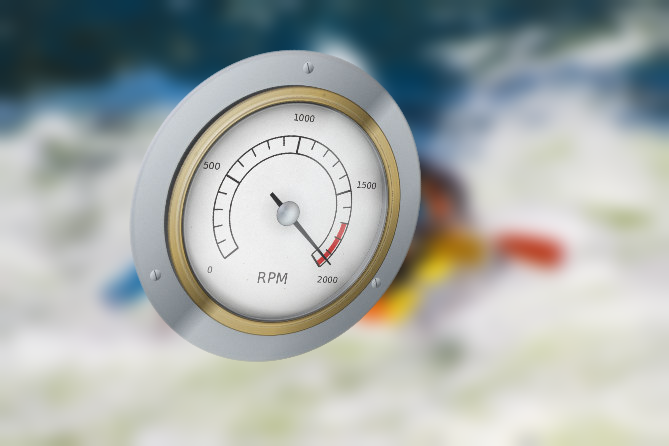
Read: 1950rpm
